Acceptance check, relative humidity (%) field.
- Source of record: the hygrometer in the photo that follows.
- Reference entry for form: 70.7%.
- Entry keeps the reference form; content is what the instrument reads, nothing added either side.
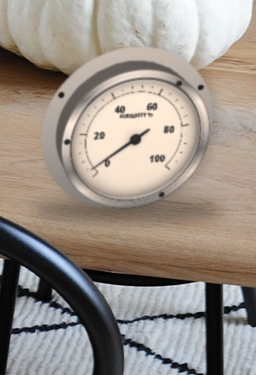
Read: 4%
